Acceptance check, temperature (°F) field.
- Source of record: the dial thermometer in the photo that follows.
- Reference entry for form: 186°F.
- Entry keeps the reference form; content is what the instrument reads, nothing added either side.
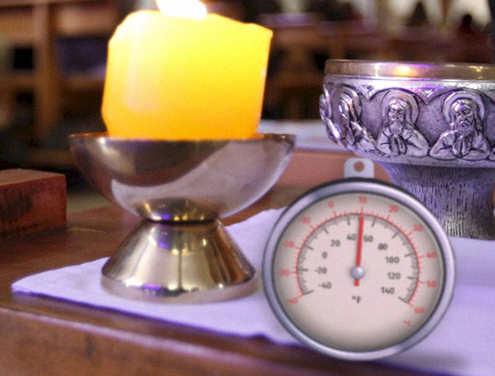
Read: 50°F
